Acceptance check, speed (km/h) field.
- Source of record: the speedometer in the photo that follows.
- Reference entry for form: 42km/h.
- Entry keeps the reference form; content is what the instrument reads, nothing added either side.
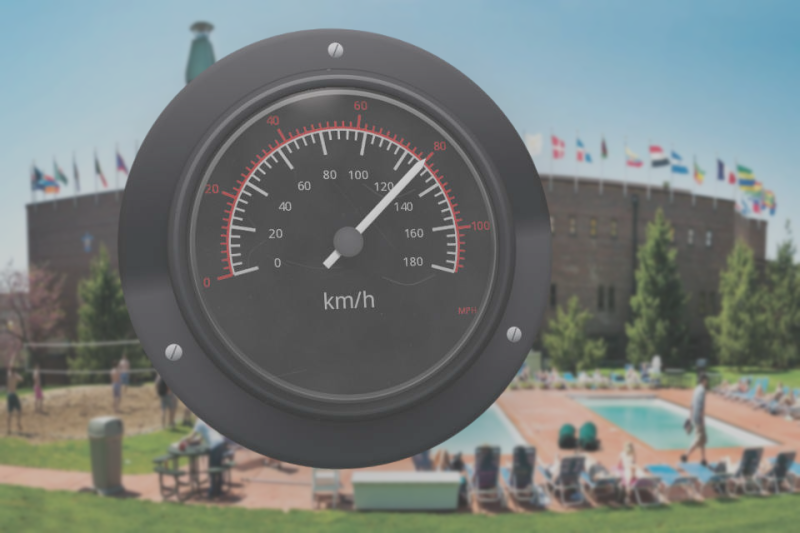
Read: 128km/h
